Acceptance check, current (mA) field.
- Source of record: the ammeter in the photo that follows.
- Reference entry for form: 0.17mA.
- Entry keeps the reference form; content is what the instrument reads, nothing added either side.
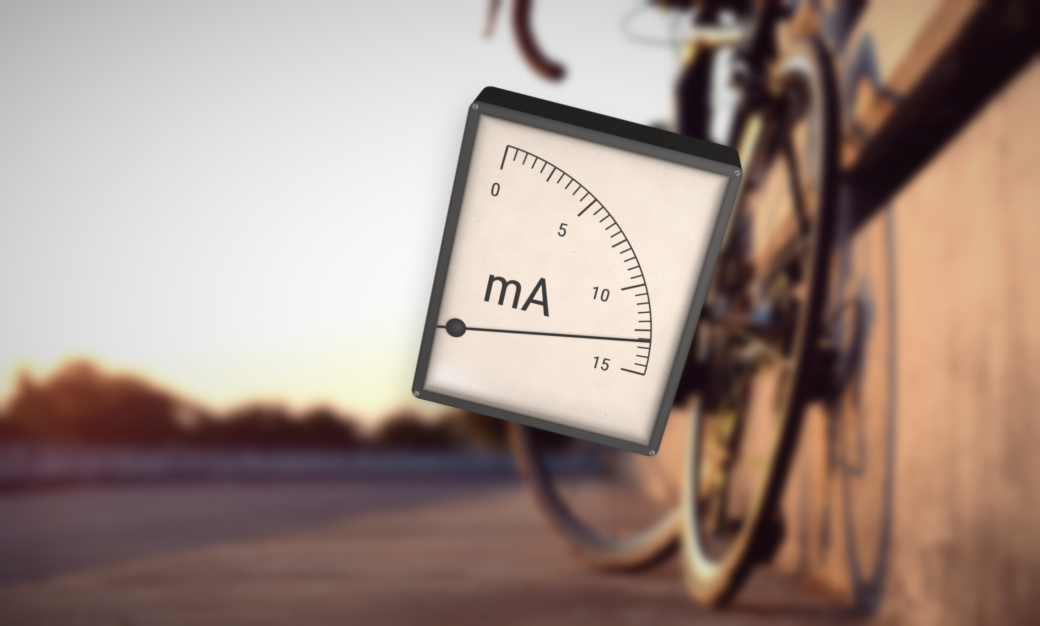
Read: 13mA
